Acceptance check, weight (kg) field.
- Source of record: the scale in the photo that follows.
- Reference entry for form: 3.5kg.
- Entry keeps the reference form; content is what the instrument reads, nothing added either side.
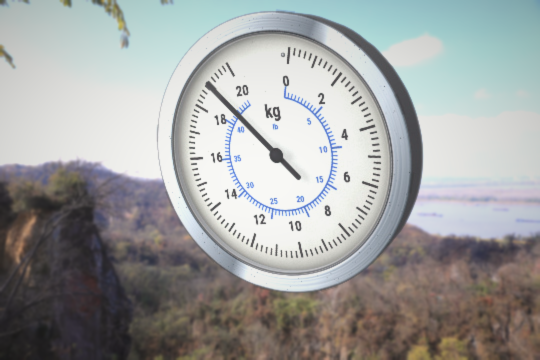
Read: 19kg
